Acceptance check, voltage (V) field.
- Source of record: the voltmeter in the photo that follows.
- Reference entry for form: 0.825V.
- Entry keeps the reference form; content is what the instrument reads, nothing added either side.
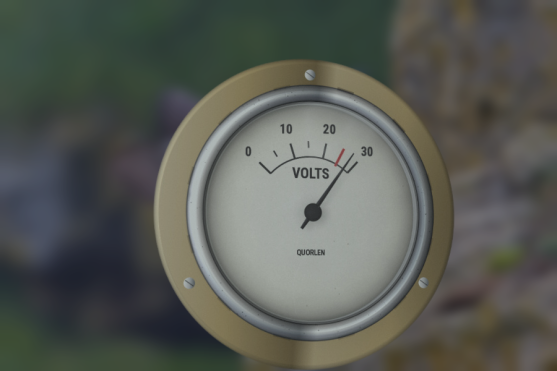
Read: 27.5V
